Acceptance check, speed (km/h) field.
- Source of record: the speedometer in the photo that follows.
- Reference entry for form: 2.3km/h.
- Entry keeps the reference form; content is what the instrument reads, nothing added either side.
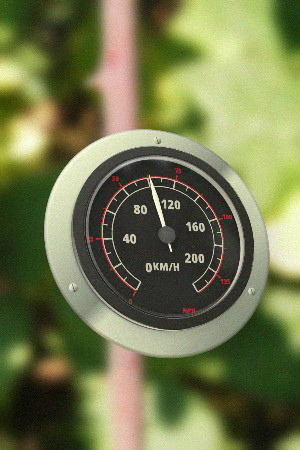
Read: 100km/h
